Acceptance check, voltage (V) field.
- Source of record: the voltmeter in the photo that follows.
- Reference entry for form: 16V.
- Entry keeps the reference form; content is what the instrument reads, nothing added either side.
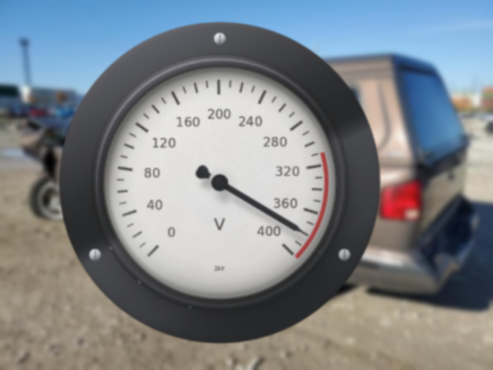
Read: 380V
